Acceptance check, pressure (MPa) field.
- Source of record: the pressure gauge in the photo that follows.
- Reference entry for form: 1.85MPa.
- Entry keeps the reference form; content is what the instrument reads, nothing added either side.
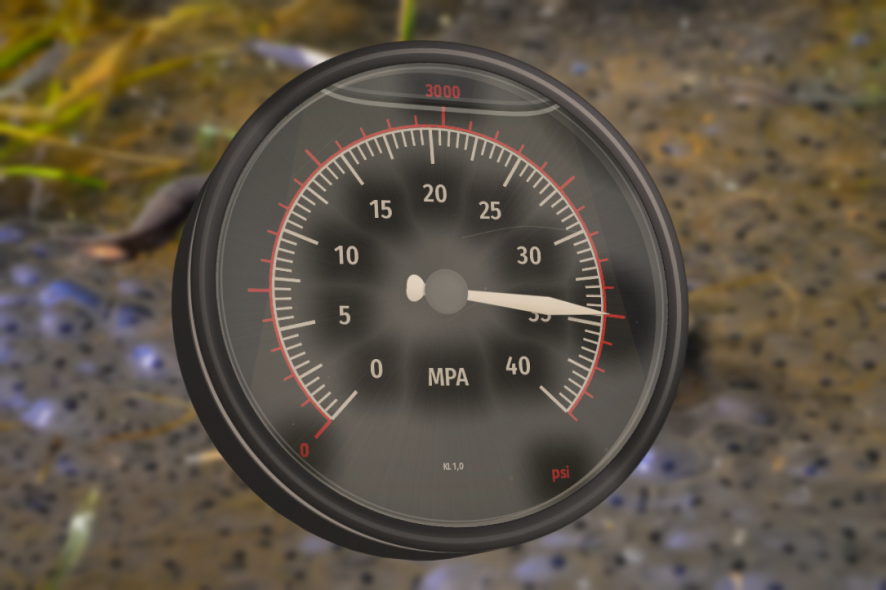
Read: 34.5MPa
